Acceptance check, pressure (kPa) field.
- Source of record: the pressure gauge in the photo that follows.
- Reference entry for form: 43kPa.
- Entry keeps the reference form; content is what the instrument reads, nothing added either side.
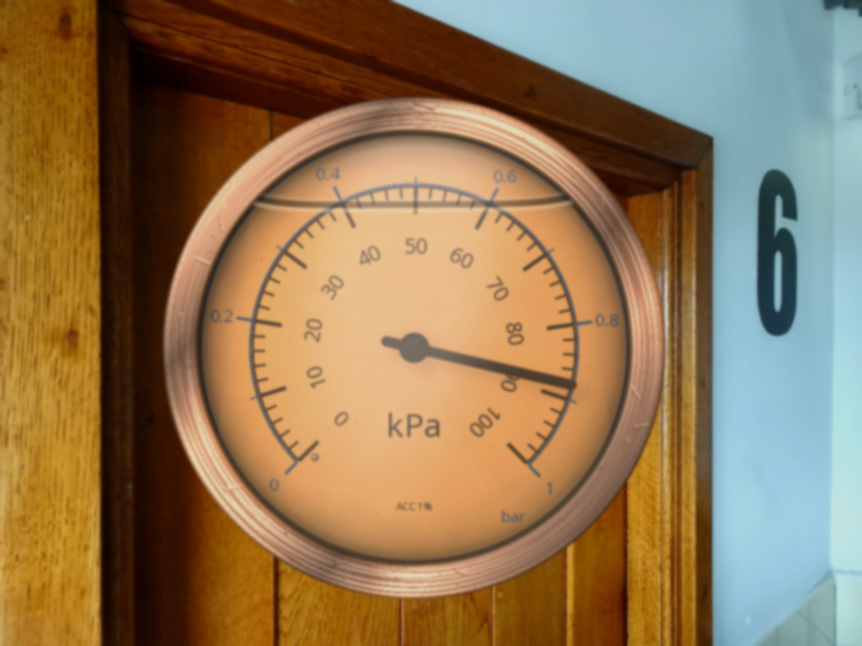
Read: 88kPa
